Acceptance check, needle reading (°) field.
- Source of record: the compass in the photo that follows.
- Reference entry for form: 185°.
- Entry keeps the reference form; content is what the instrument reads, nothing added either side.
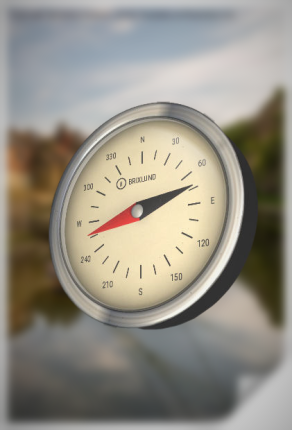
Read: 255°
